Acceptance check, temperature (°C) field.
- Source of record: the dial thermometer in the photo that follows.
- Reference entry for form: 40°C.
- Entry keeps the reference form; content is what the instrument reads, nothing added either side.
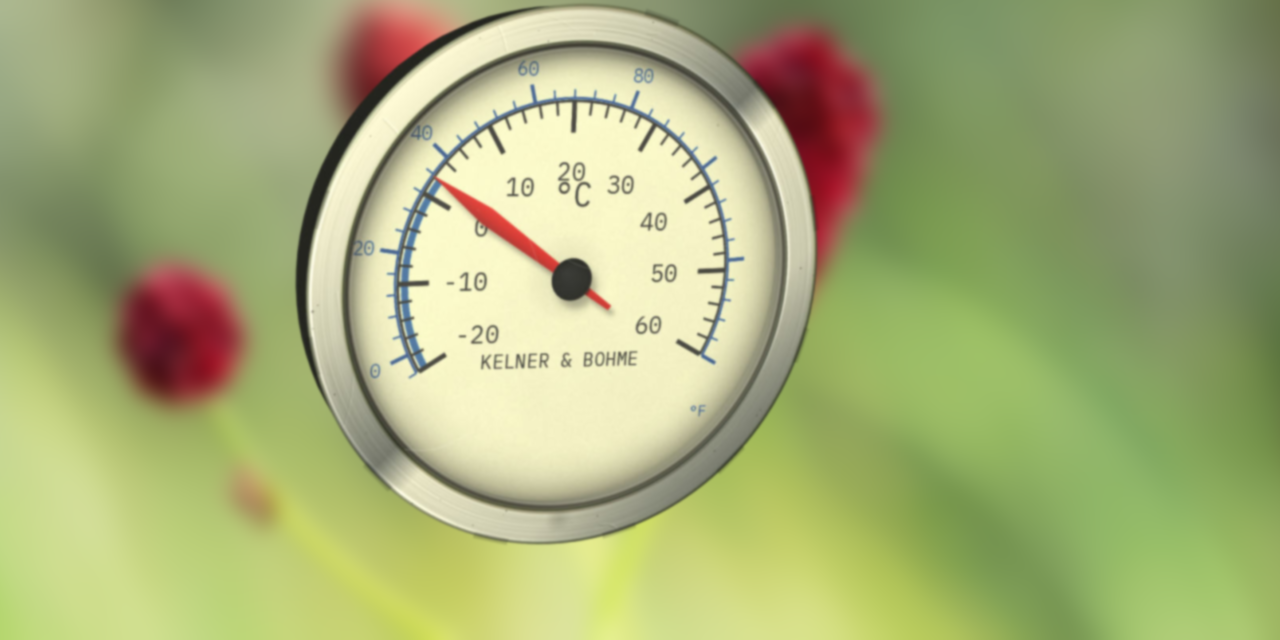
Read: 2°C
